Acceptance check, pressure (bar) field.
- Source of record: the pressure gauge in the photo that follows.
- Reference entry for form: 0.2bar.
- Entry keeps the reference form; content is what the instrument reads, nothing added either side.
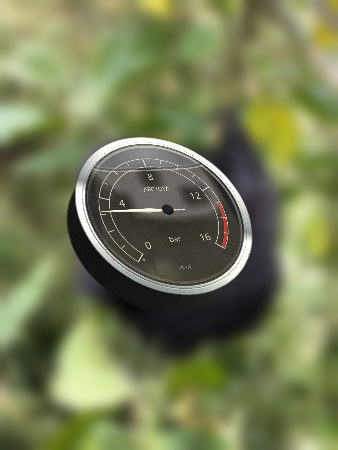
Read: 3bar
